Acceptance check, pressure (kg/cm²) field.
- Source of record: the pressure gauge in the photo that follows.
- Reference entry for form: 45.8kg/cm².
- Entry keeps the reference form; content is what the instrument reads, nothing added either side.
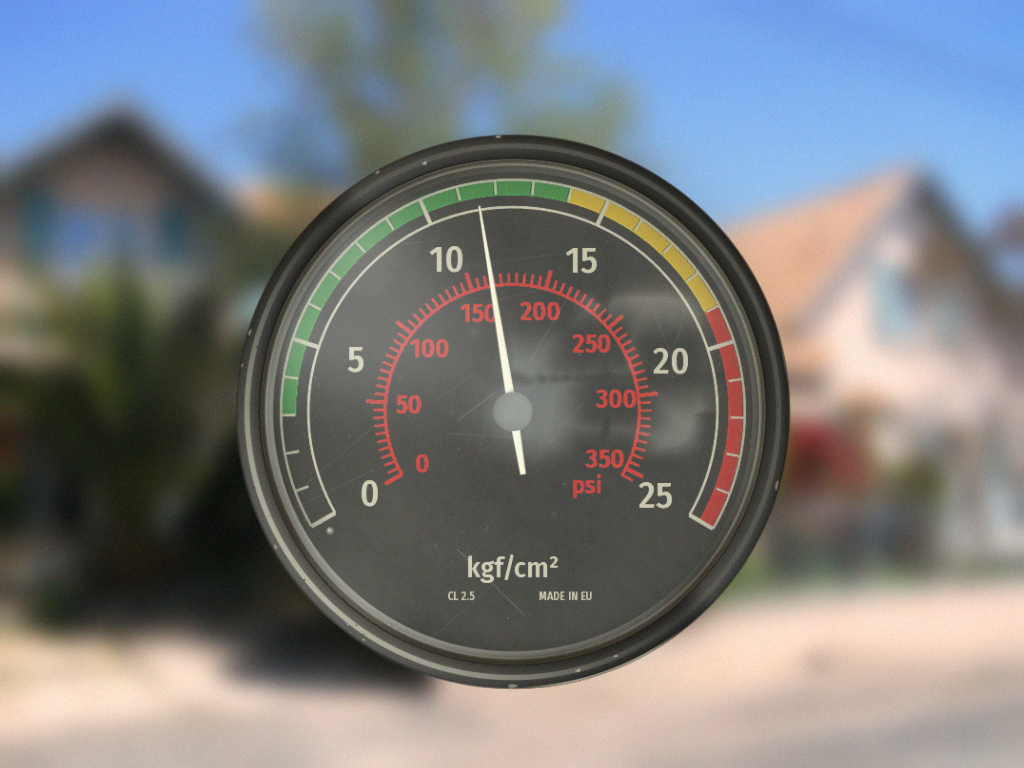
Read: 11.5kg/cm²
